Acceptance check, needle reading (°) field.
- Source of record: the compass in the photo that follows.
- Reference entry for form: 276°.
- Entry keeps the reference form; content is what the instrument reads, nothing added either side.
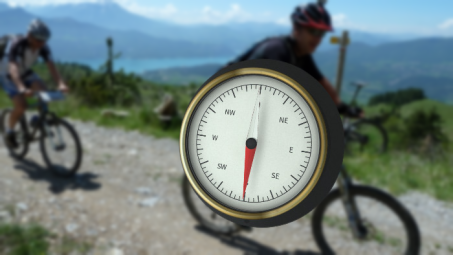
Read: 180°
